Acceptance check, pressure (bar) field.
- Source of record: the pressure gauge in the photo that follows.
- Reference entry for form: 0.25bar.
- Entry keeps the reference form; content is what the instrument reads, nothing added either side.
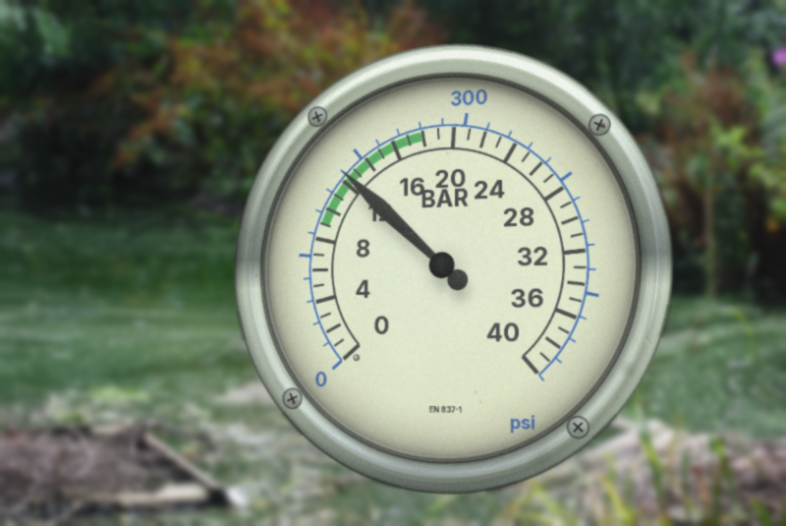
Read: 12.5bar
